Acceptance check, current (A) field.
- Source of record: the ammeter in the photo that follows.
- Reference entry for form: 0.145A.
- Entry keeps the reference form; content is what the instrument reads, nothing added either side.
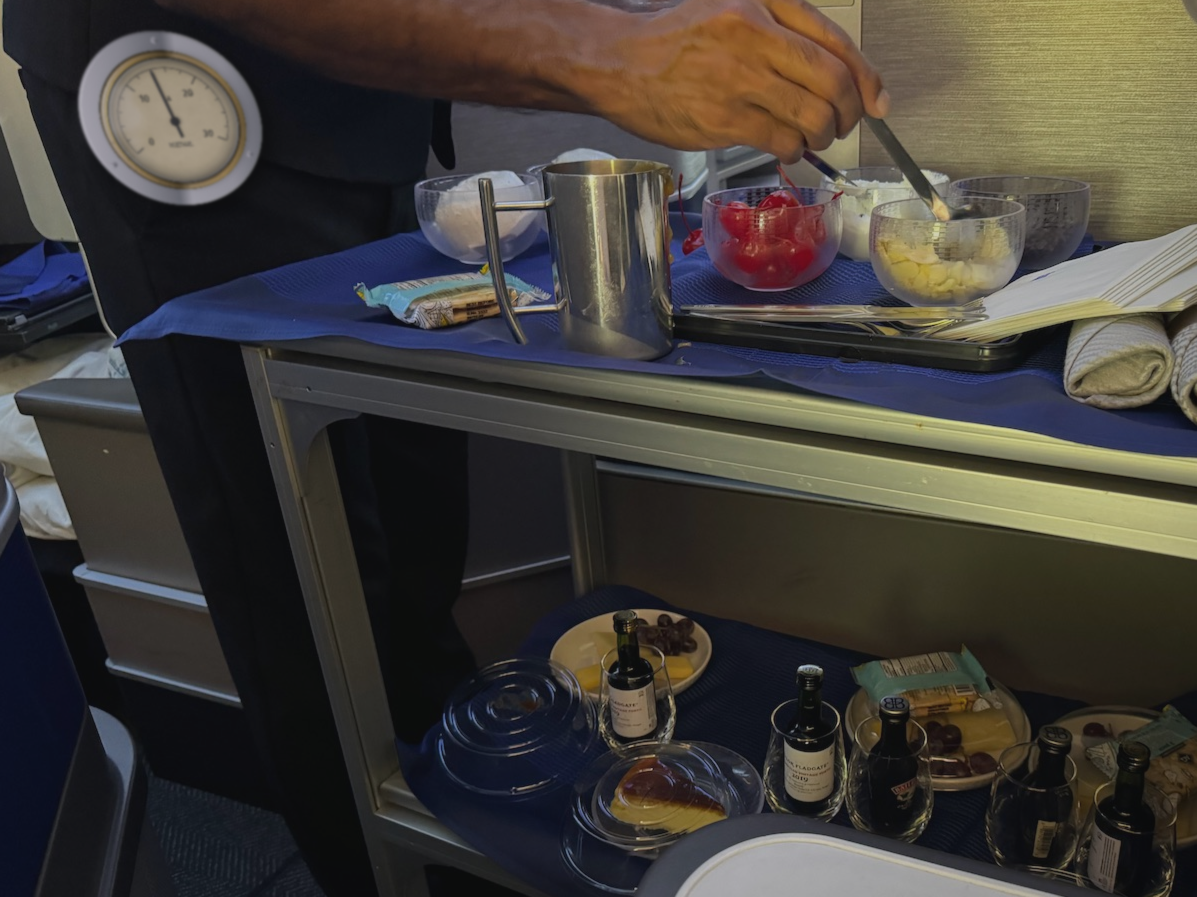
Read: 14A
